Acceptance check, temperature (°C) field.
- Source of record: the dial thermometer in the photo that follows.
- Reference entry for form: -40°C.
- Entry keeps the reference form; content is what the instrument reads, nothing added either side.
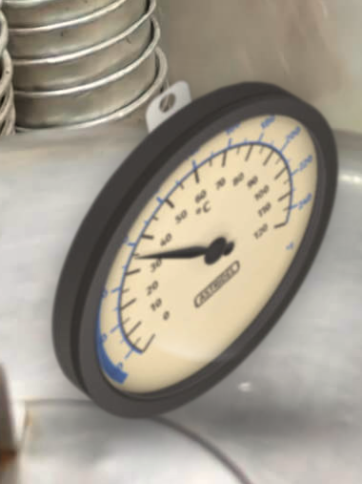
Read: 35°C
